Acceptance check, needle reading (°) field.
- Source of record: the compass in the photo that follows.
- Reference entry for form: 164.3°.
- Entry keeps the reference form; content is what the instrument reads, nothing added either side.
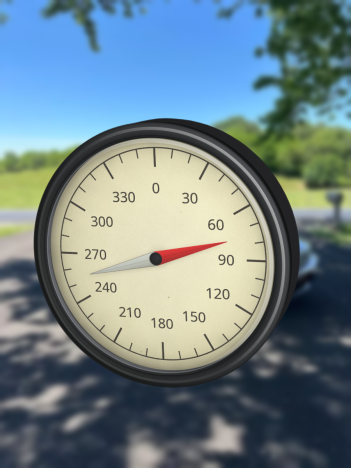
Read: 75°
